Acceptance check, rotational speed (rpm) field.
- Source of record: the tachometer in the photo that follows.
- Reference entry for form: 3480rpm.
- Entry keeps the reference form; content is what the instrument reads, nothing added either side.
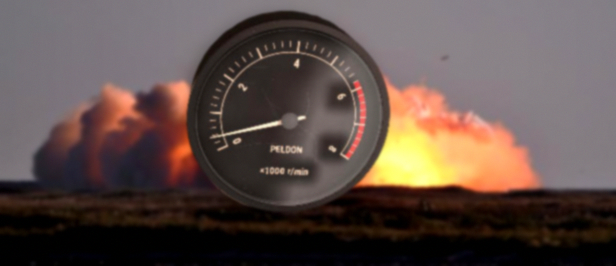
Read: 400rpm
